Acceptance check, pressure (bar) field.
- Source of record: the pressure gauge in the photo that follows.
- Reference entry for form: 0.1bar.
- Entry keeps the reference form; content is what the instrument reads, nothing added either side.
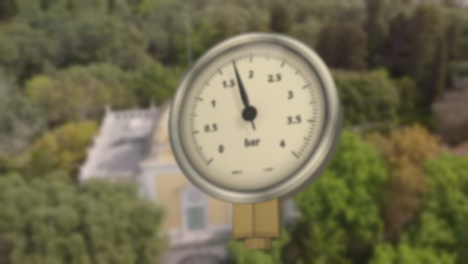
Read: 1.75bar
